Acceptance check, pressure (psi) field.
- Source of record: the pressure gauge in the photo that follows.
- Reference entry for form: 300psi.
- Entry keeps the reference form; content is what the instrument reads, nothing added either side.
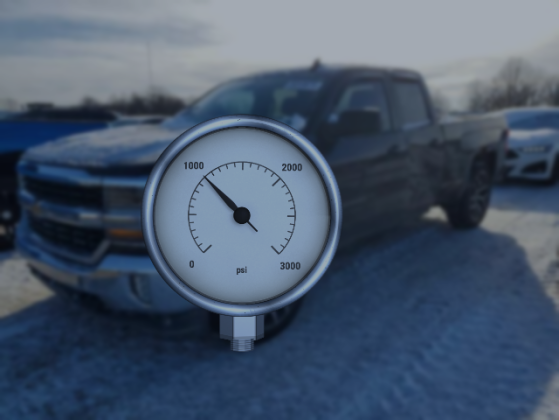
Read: 1000psi
